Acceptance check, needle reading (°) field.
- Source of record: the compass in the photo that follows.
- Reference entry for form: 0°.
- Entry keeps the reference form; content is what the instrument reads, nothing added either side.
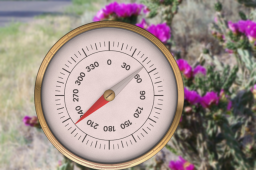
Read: 230°
